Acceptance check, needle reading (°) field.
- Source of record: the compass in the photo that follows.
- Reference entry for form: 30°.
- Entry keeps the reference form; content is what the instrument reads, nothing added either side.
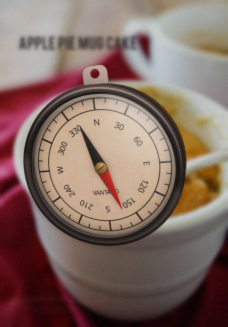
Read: 160°
